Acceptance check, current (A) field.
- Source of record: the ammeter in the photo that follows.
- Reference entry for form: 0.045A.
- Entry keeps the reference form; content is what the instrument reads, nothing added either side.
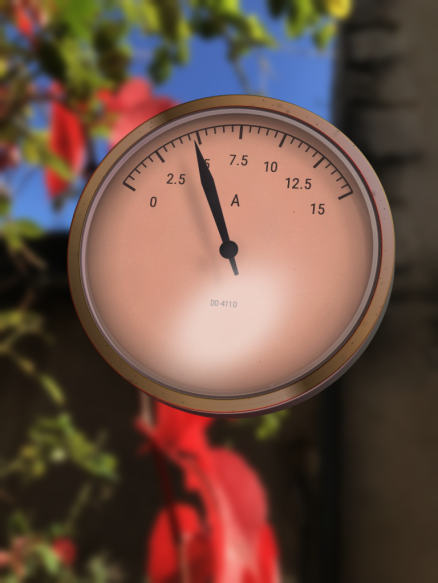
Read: 4.75A
